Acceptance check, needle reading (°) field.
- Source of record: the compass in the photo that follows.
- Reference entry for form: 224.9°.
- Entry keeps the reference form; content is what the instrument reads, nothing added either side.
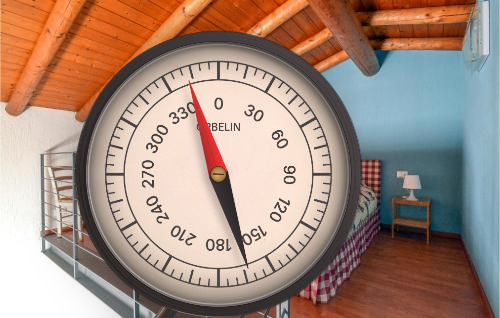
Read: 342.5°
